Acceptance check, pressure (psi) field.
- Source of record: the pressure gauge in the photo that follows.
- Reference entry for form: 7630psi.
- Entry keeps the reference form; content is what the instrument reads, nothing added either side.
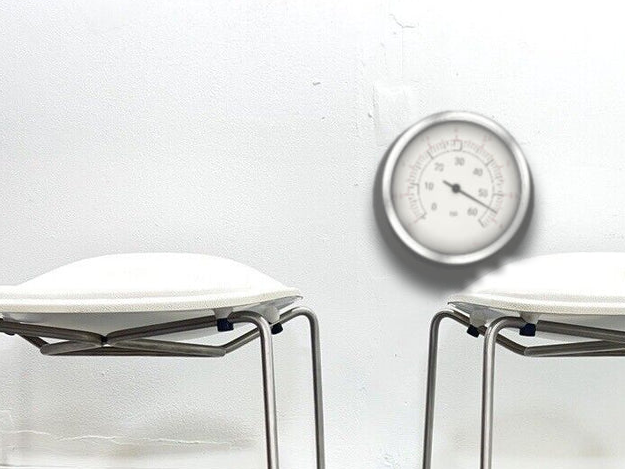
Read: 55psi
